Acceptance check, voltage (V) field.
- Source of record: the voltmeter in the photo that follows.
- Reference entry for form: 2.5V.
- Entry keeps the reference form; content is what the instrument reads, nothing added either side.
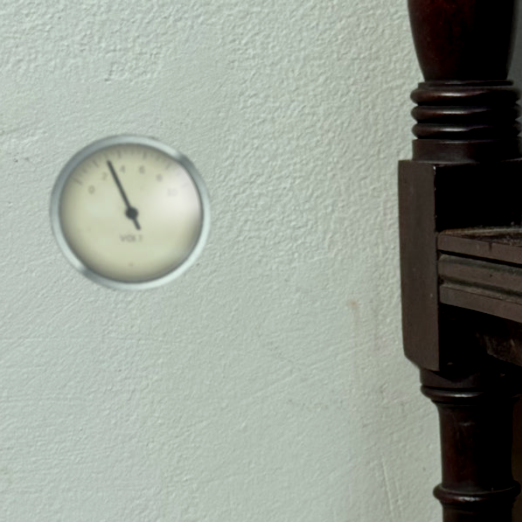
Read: 3V
